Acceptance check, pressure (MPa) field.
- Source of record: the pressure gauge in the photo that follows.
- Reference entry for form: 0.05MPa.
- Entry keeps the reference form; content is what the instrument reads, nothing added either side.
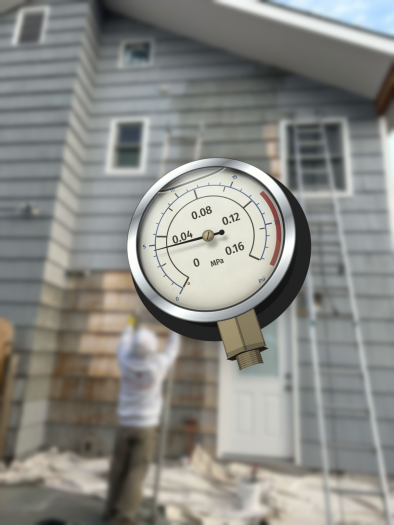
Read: 0.03MPa
